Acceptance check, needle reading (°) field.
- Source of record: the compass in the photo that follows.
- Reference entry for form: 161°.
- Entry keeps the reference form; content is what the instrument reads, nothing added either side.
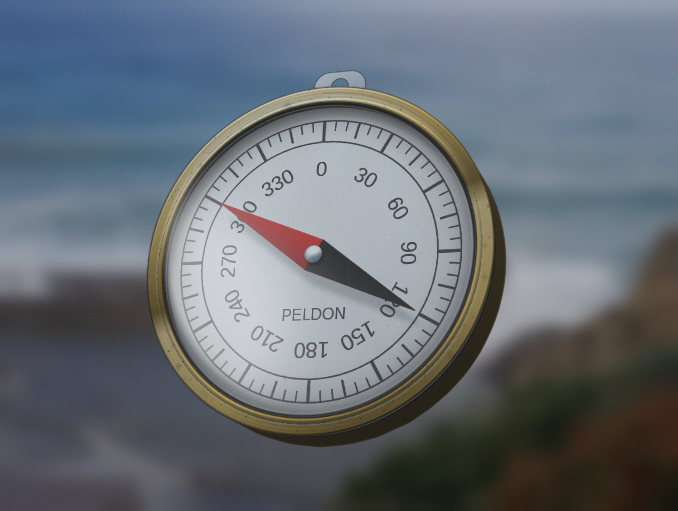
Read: 300°
